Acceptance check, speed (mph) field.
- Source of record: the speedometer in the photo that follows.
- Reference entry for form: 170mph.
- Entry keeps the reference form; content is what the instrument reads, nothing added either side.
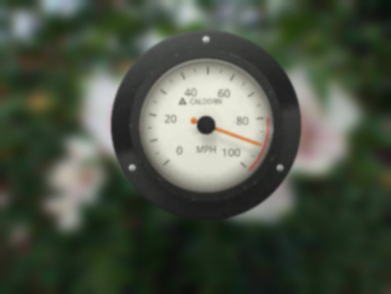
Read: 90mph
